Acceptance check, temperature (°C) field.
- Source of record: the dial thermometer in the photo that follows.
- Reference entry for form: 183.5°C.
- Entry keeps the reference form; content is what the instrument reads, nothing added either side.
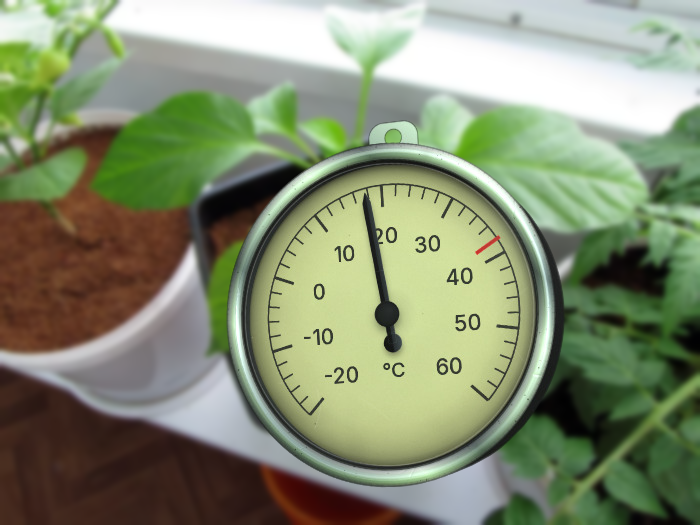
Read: 18°C
